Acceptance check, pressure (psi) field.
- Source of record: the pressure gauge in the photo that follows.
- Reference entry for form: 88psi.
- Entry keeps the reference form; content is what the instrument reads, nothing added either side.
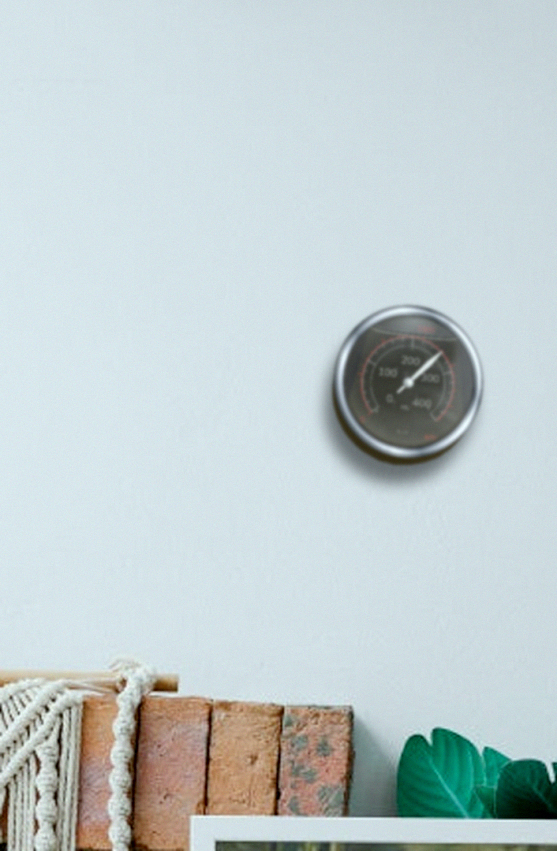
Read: 260psi
